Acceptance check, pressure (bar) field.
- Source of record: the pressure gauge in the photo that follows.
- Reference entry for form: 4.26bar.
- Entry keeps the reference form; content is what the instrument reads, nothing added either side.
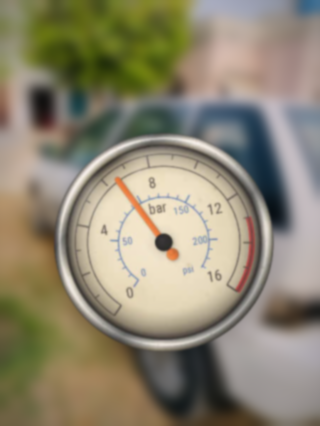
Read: 6.5bar
